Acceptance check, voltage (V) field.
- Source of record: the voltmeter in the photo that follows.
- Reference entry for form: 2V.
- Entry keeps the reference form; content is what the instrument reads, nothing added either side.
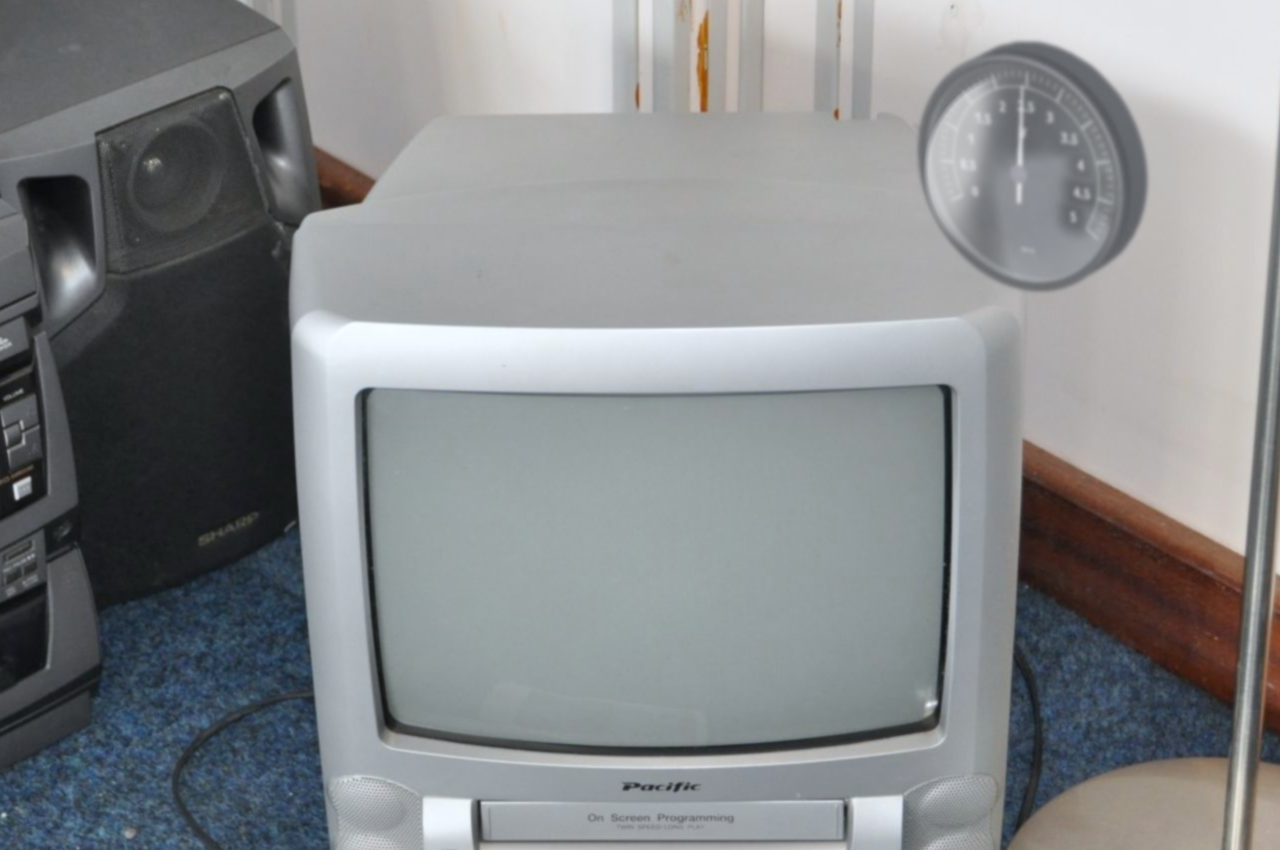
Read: 2.5V
